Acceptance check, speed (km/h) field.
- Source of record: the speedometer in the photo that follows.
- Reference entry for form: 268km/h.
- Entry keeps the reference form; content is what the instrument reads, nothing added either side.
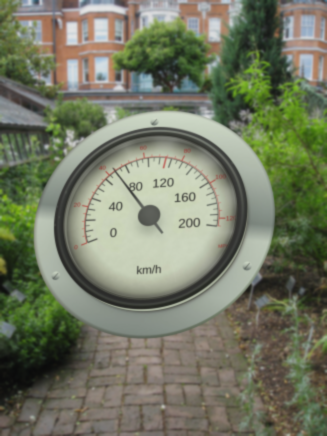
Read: 70km/h
